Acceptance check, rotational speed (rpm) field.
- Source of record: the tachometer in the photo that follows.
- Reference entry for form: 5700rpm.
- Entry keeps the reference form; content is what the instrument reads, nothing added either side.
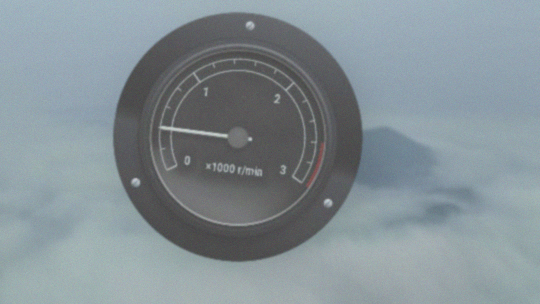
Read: 400rpm
